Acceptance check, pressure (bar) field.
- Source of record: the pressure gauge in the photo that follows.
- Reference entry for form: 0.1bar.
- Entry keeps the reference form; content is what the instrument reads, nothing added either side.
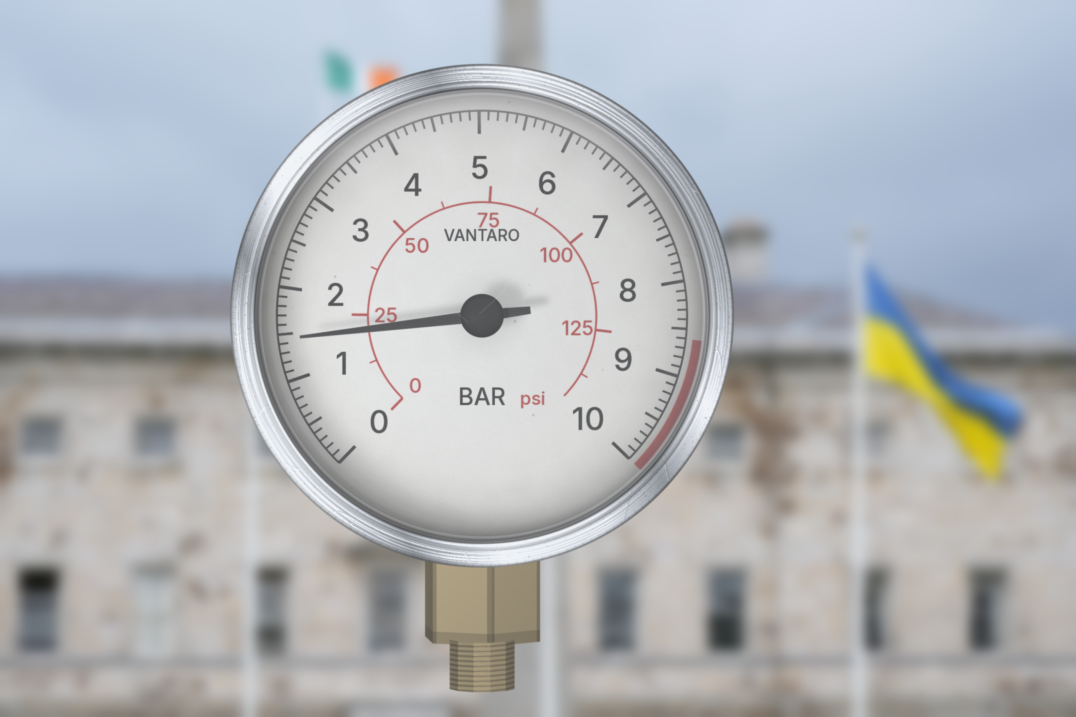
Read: 1.45bar
